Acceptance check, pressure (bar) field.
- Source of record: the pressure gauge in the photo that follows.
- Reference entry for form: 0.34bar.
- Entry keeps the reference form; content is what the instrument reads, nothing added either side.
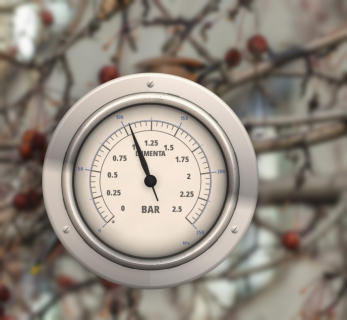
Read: 1.05bar
